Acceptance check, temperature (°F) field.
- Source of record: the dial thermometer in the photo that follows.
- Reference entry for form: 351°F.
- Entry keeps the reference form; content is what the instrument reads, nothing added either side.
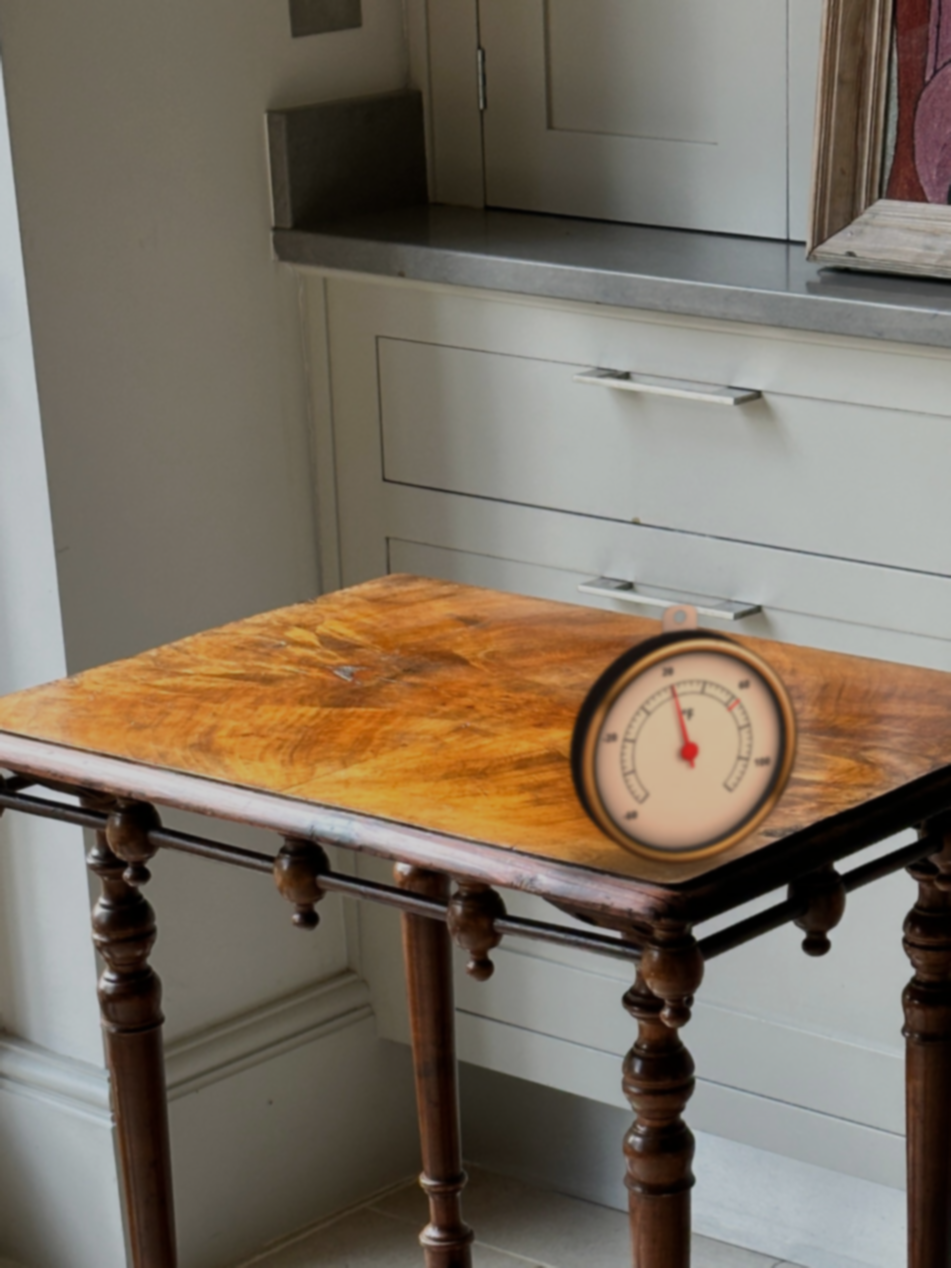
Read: 20°F
